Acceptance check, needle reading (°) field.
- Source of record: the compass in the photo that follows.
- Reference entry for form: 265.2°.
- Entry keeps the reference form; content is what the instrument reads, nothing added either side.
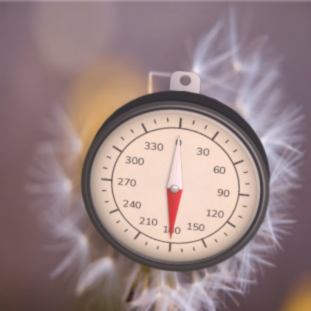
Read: 180°
